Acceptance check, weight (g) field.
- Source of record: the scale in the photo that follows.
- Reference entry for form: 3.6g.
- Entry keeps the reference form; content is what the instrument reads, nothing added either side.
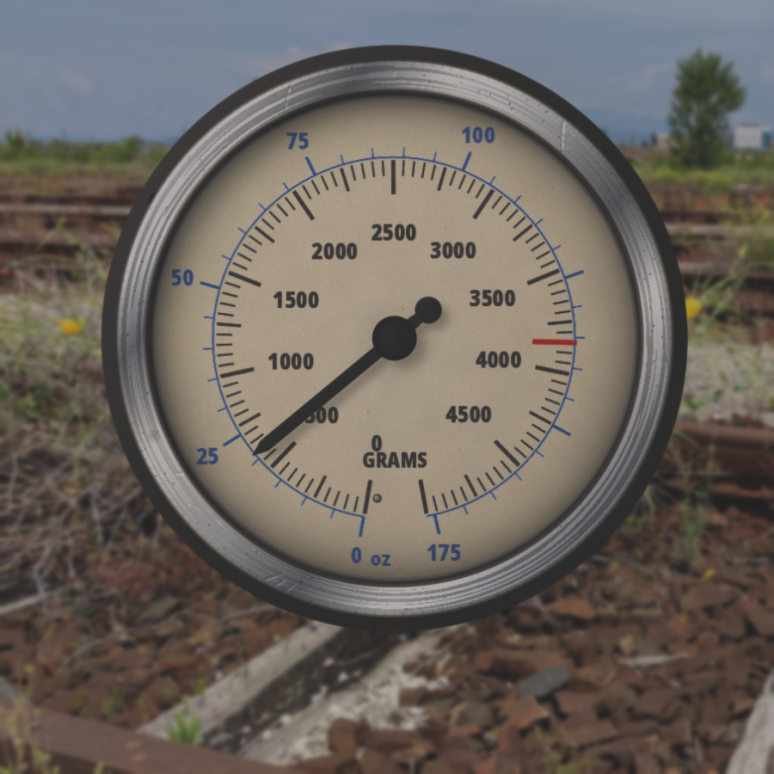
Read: 600g
